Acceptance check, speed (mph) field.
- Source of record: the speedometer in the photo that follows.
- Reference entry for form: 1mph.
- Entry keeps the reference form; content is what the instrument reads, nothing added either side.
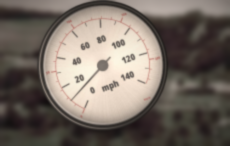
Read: 10mph
